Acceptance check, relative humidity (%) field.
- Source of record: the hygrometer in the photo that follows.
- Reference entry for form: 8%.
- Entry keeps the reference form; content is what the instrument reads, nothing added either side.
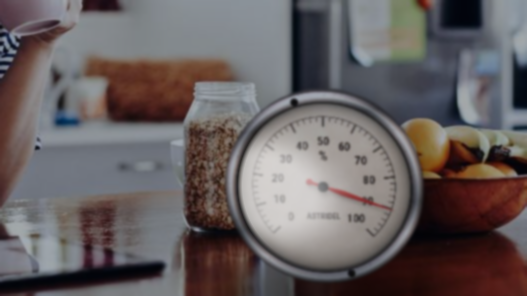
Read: 90%
